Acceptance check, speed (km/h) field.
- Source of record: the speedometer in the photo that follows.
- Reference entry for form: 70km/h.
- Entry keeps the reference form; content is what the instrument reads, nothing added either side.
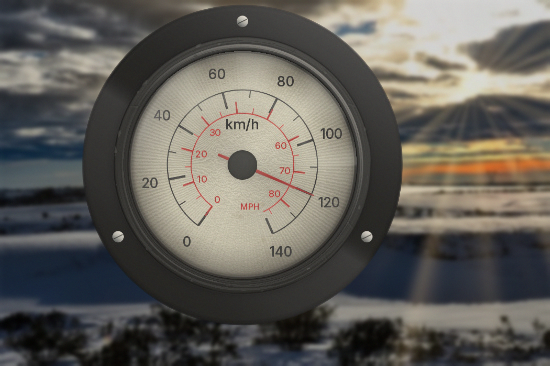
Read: 120km/h
